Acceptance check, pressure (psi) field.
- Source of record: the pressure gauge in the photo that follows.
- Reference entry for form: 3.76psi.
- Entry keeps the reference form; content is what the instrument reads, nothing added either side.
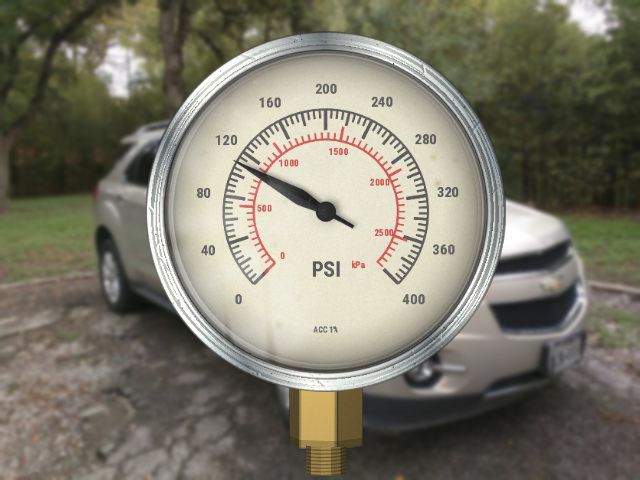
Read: 110psi
